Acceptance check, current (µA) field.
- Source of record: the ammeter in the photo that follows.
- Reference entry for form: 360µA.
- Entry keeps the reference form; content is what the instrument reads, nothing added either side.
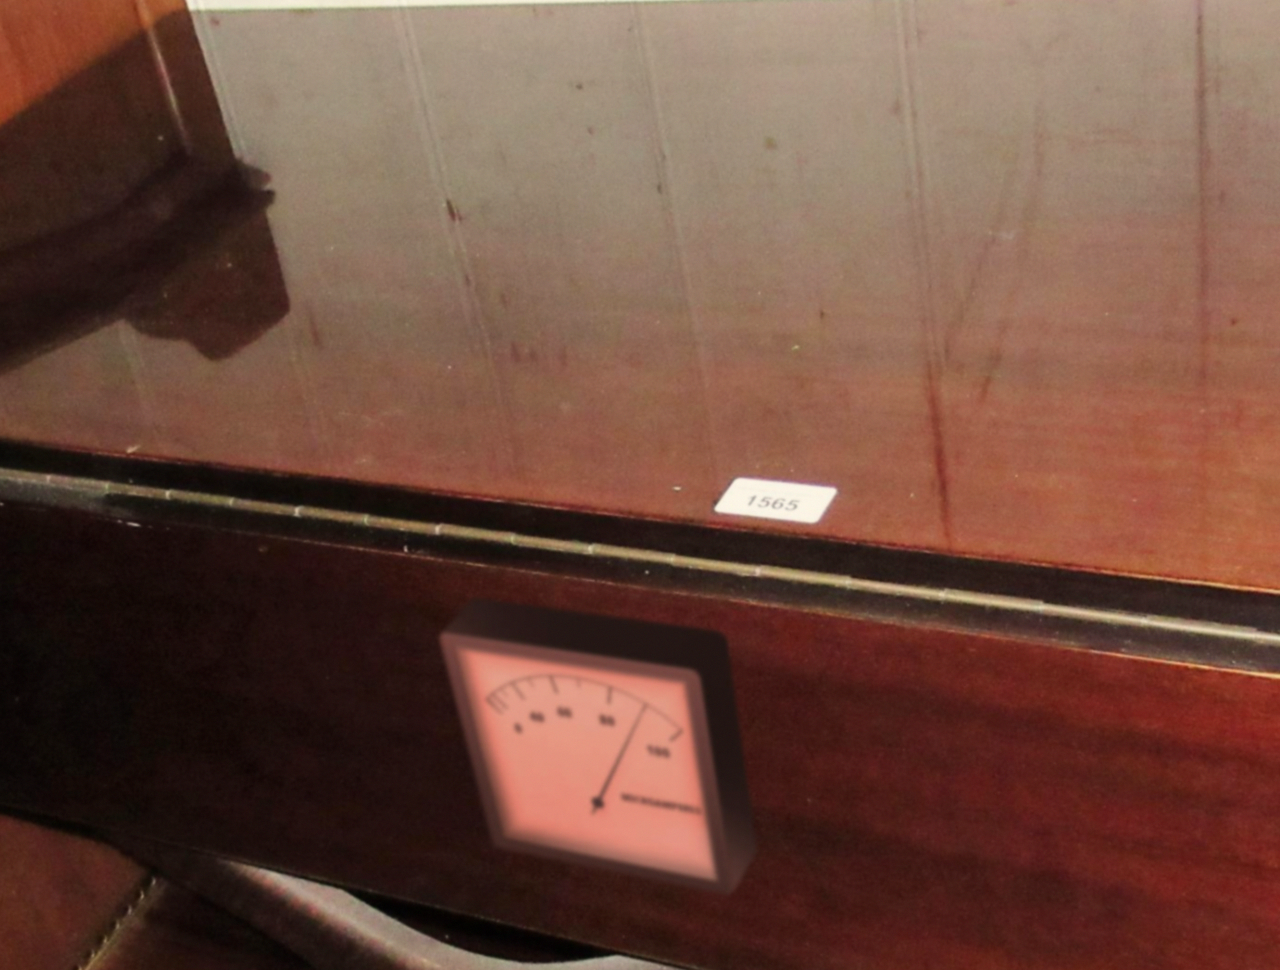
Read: 90µA
